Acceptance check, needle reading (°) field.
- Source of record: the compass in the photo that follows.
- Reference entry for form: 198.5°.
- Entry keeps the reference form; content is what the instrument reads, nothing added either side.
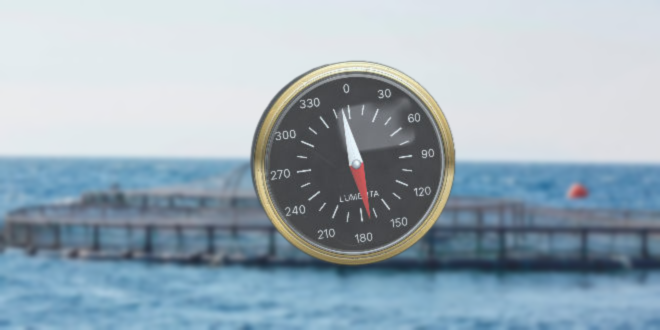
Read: 172.5°
